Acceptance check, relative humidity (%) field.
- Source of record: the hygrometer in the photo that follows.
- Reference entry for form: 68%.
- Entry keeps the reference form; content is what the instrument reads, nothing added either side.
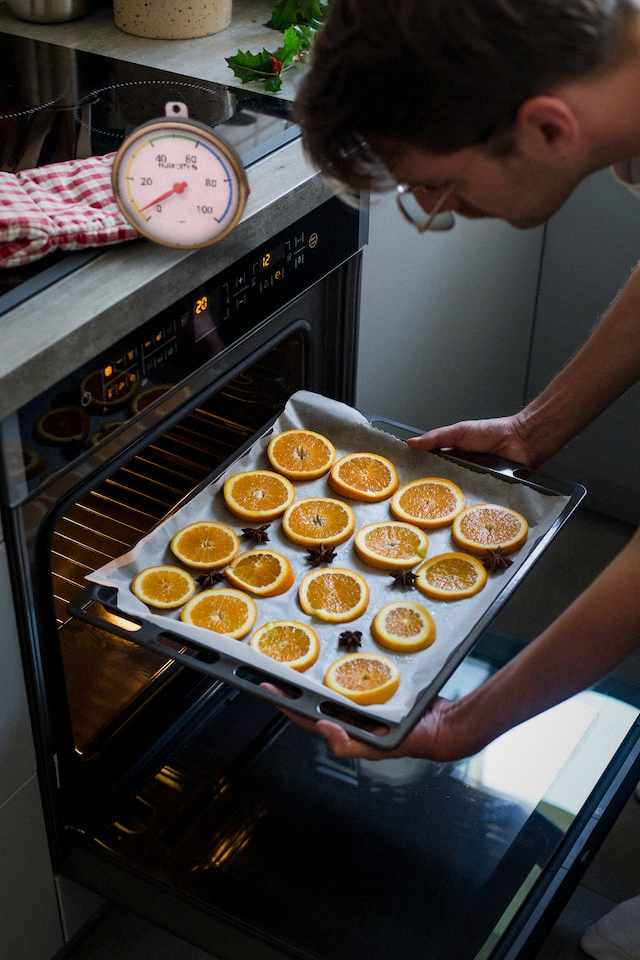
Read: 5%
